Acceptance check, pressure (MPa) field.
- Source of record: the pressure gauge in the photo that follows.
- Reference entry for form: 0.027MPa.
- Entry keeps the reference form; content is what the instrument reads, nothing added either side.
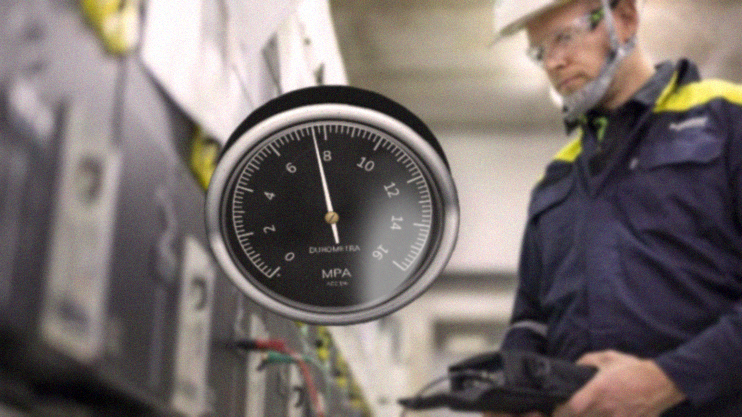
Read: 7.6MPa
